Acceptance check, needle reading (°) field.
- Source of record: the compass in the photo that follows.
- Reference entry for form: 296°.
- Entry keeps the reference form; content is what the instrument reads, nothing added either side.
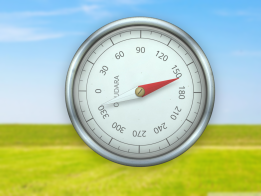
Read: 160°
